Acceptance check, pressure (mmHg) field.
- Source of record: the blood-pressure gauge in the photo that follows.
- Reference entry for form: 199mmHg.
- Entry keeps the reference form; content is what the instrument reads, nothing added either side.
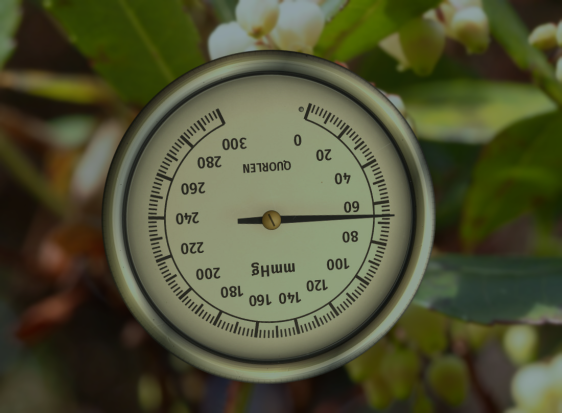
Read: 66mmHg
